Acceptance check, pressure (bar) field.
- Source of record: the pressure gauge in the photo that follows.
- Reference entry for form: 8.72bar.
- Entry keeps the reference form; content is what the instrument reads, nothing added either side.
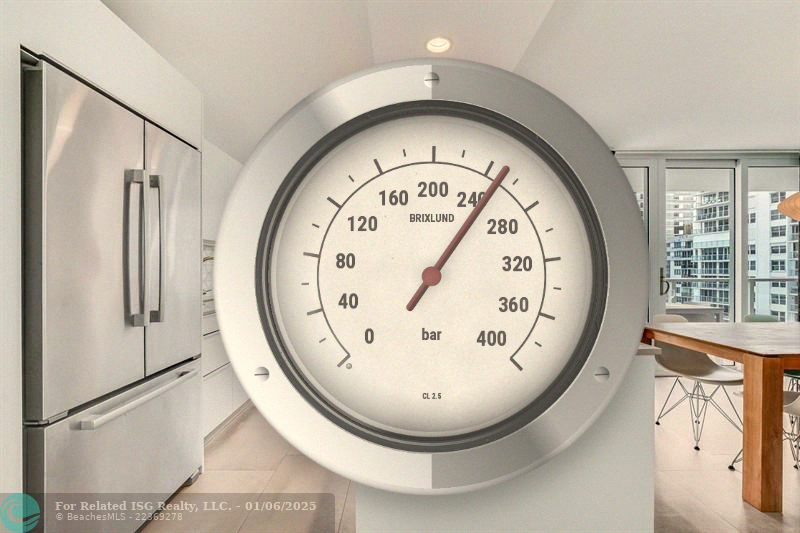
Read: 250bar
